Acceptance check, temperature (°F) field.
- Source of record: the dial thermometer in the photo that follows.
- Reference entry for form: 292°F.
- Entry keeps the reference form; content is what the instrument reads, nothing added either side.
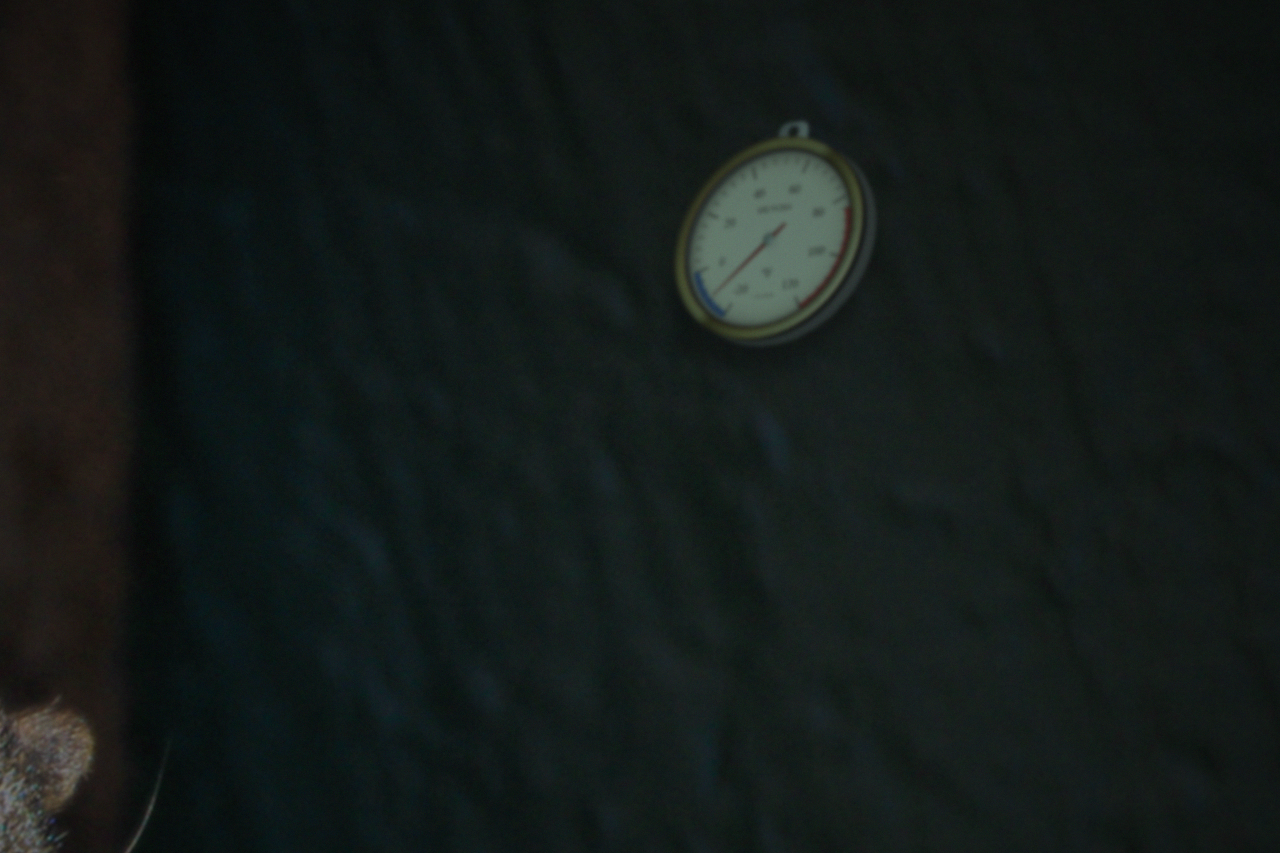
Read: -12°F
